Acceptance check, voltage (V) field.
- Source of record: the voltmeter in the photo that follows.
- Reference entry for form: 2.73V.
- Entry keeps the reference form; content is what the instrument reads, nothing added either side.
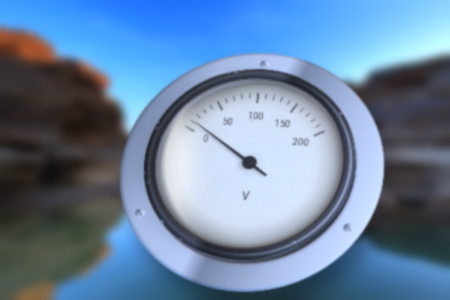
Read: 10V
